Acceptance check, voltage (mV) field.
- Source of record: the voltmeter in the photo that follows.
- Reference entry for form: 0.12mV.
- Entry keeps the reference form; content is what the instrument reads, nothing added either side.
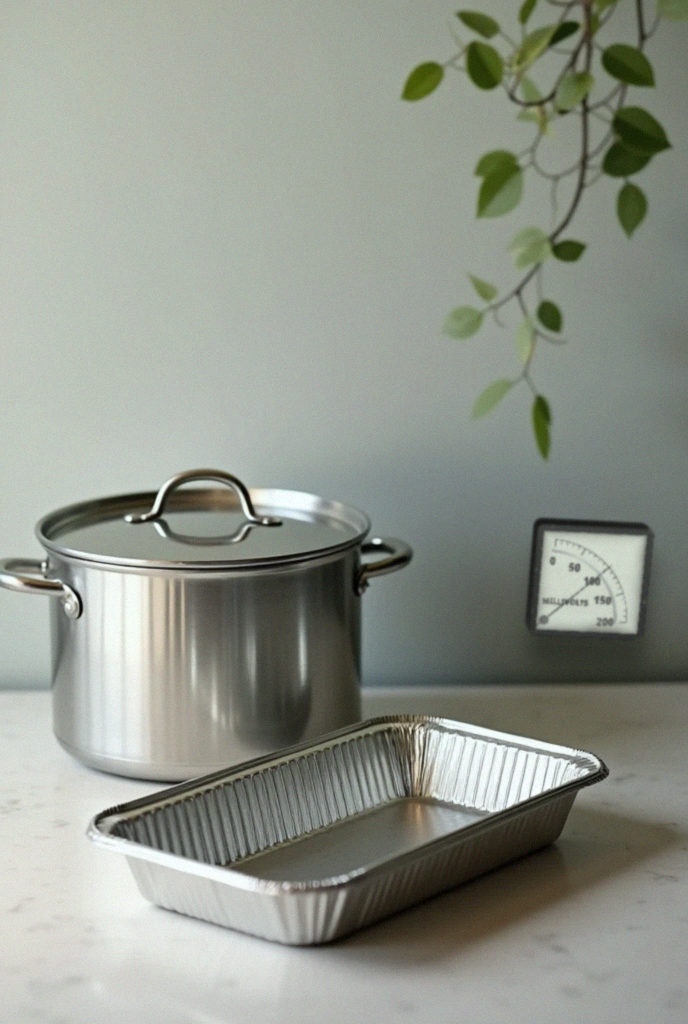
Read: 100mV
